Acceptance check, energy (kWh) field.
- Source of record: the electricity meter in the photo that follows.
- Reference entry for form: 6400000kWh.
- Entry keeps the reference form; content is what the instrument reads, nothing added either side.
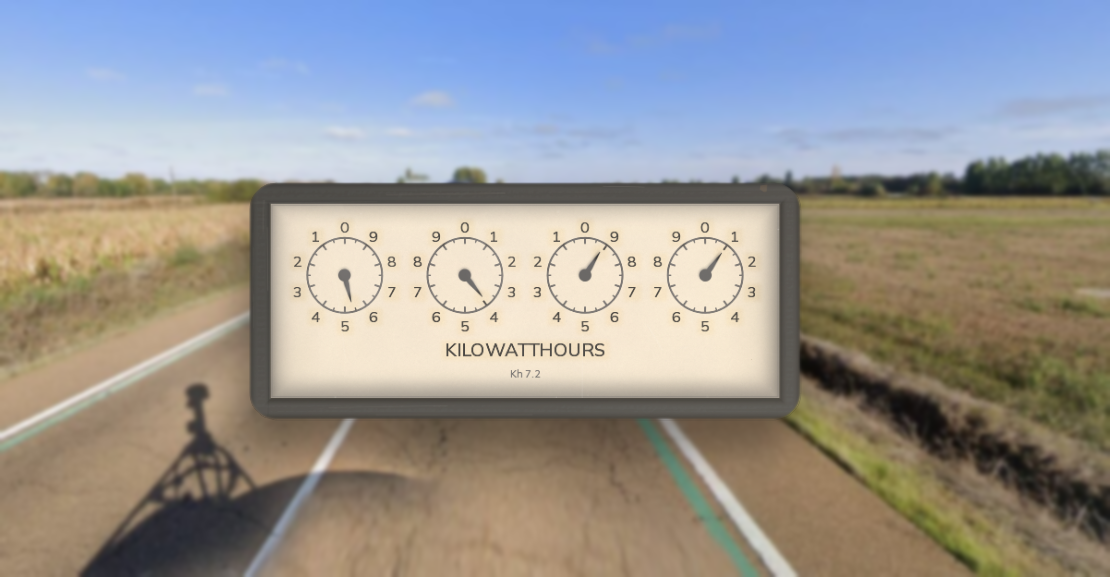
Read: 5391kWh
